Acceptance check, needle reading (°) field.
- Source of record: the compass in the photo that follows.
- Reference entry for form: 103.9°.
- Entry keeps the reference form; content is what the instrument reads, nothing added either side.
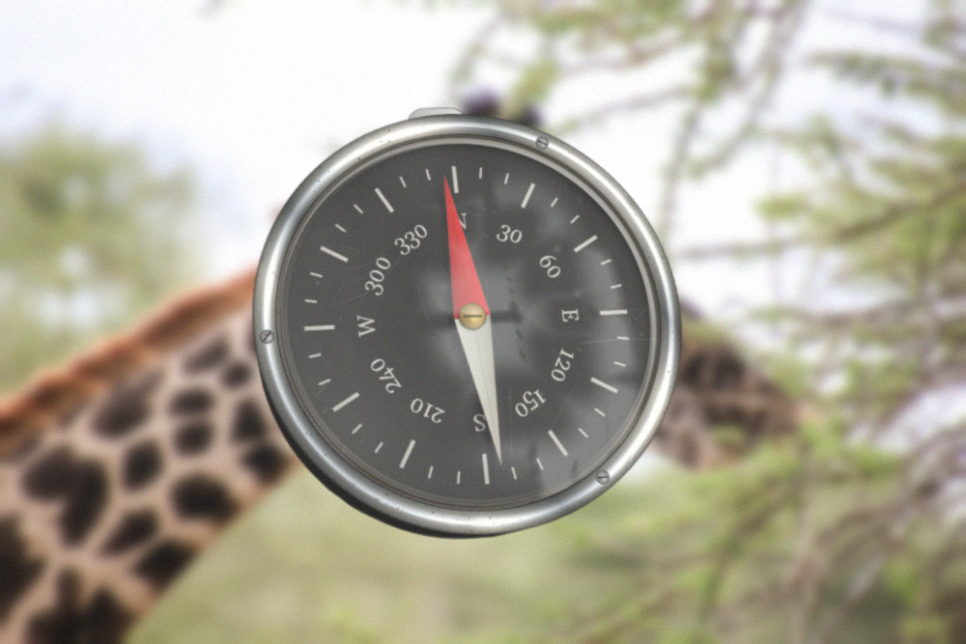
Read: 355°
